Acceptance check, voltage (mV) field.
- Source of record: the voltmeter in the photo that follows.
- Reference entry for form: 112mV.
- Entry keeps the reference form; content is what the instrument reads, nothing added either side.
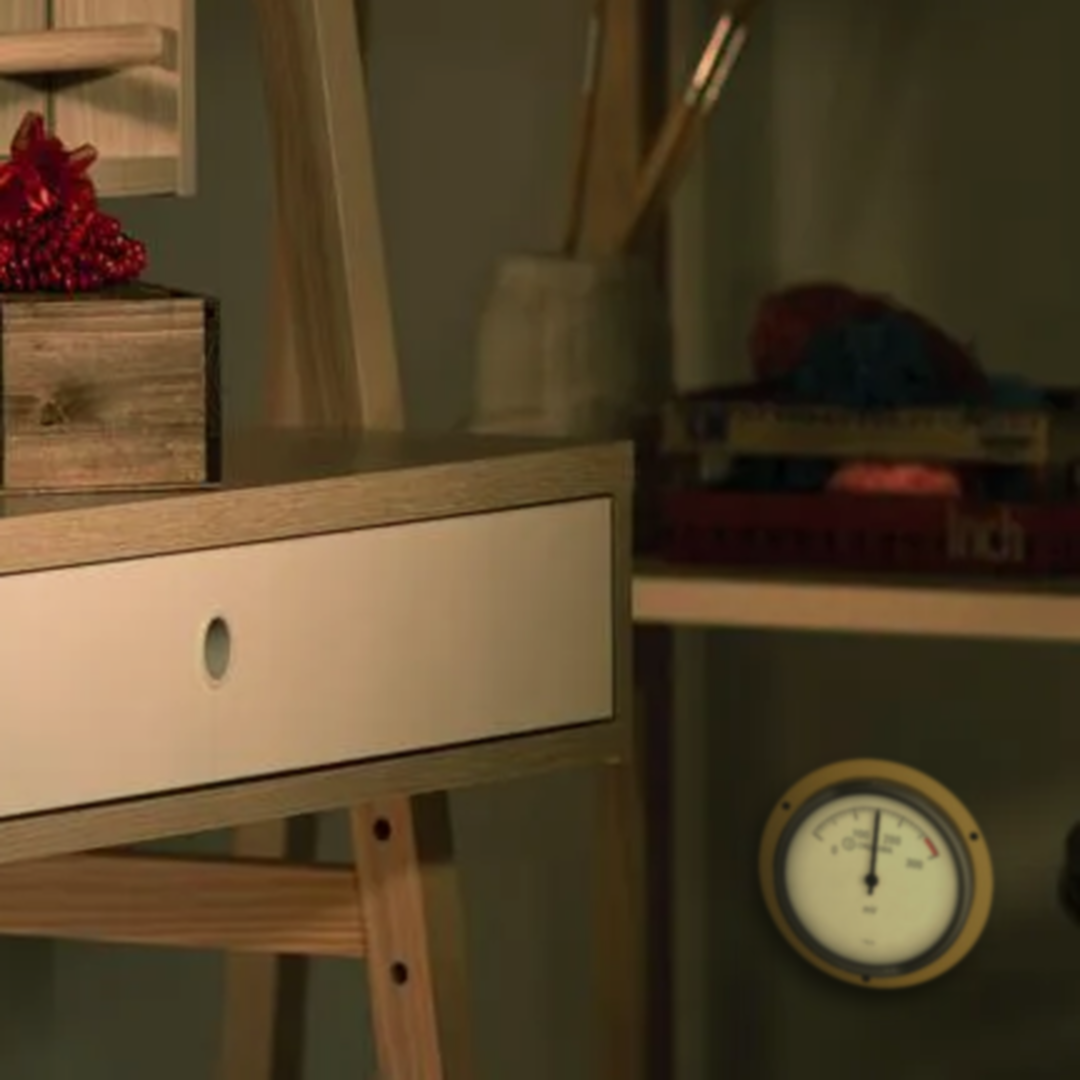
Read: 150mV
